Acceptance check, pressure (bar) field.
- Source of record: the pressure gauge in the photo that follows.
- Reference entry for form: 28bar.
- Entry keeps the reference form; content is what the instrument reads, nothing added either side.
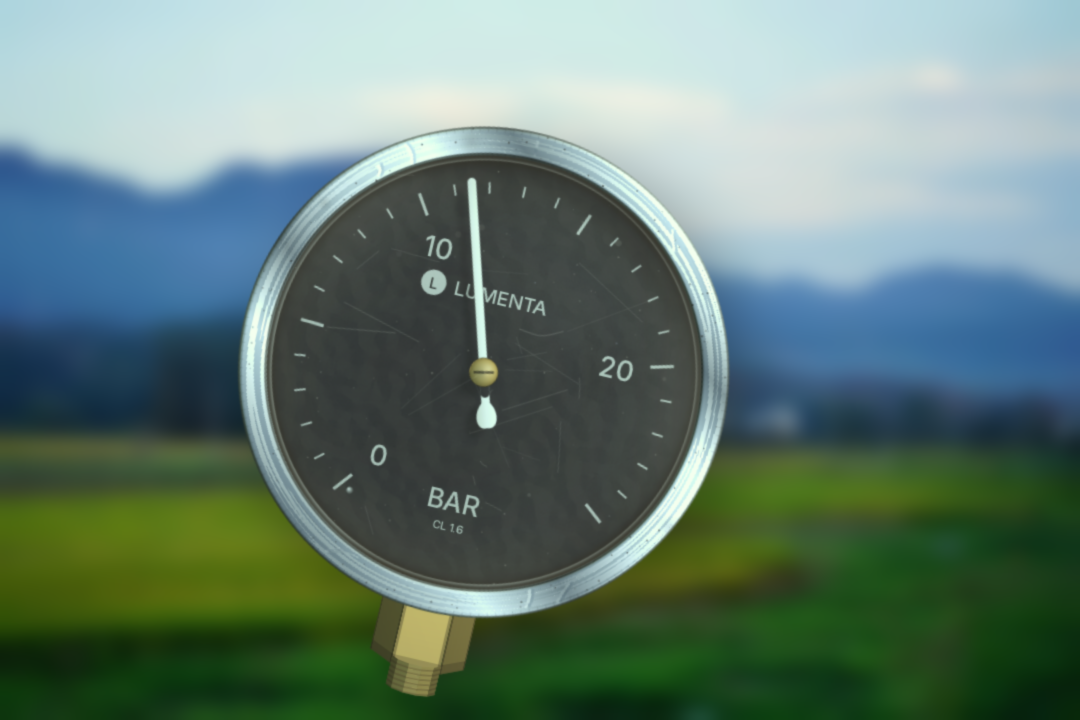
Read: 11.5bar
